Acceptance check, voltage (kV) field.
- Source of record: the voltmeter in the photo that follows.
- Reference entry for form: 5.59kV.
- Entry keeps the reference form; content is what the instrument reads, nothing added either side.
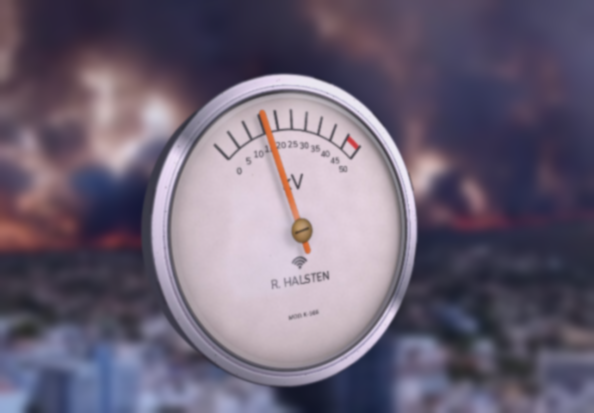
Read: 15kV
